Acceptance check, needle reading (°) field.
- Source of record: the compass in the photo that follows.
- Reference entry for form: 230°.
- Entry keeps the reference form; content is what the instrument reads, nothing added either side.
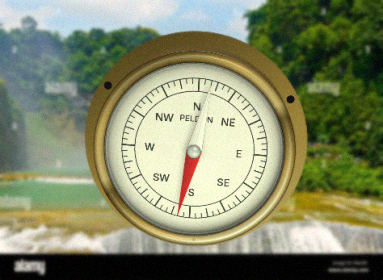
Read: 190°
